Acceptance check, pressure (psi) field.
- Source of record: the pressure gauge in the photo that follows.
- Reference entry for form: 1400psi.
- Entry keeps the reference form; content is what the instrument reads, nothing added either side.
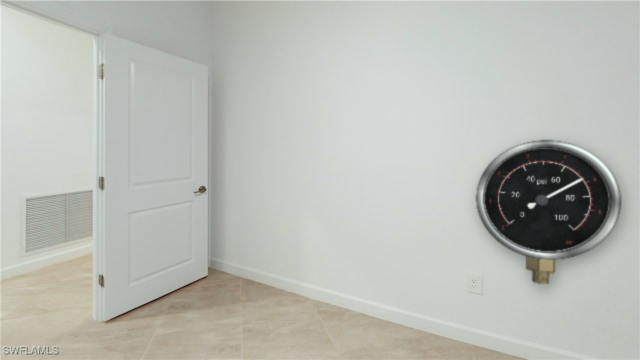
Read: 70psi
